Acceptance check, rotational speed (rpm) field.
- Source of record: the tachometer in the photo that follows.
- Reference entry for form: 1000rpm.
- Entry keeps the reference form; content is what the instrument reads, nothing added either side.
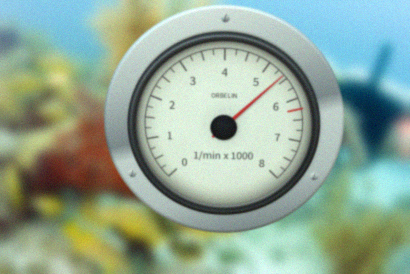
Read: 5375rpm
